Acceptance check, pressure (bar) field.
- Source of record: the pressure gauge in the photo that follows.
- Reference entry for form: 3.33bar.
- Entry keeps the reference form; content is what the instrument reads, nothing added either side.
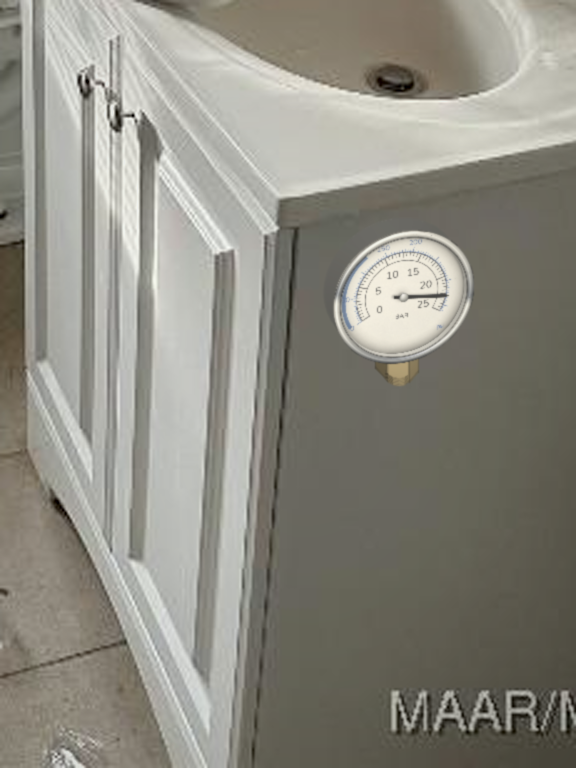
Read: 22.5bar
